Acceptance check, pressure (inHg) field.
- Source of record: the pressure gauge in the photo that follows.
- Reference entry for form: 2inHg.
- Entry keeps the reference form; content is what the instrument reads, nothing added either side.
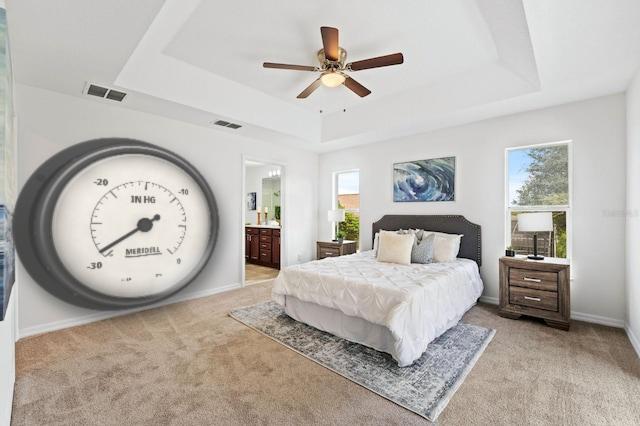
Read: -29inHg
